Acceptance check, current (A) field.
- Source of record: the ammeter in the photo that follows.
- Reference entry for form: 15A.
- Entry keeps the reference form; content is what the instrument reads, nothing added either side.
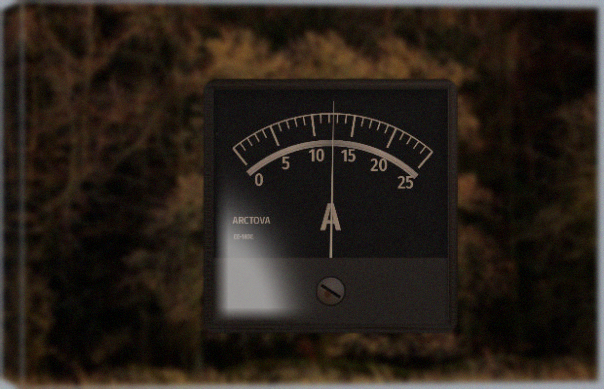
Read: 12.5A
